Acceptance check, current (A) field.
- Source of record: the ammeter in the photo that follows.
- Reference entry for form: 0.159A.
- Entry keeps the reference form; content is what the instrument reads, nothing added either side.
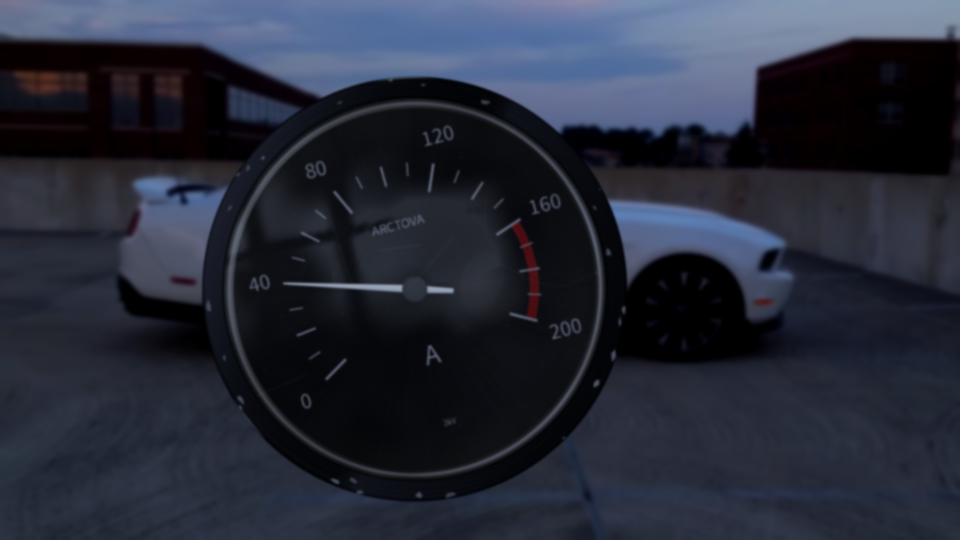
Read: 40A
